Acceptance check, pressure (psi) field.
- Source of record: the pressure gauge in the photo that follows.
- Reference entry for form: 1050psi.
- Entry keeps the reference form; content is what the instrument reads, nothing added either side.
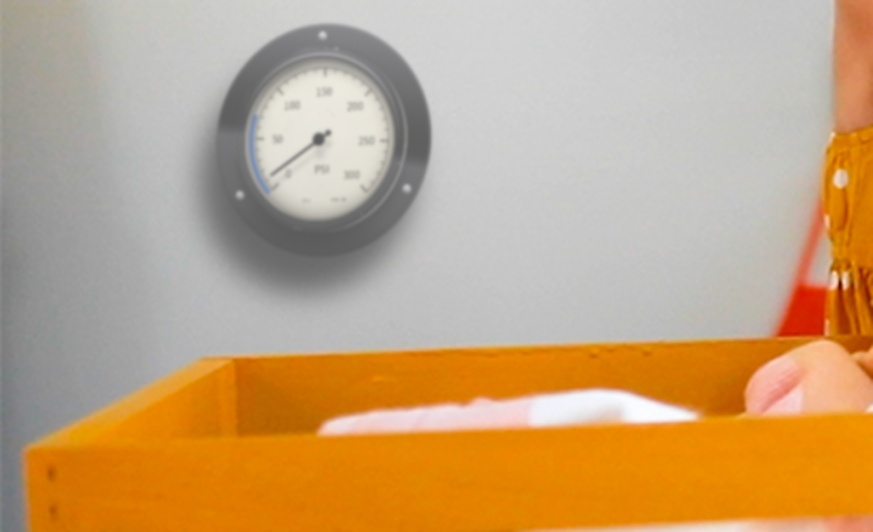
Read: 10psi
